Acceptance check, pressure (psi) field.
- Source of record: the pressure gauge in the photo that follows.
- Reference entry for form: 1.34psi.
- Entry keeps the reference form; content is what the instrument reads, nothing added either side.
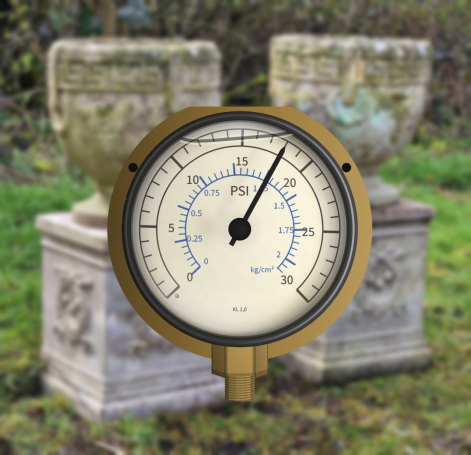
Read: 18psi
